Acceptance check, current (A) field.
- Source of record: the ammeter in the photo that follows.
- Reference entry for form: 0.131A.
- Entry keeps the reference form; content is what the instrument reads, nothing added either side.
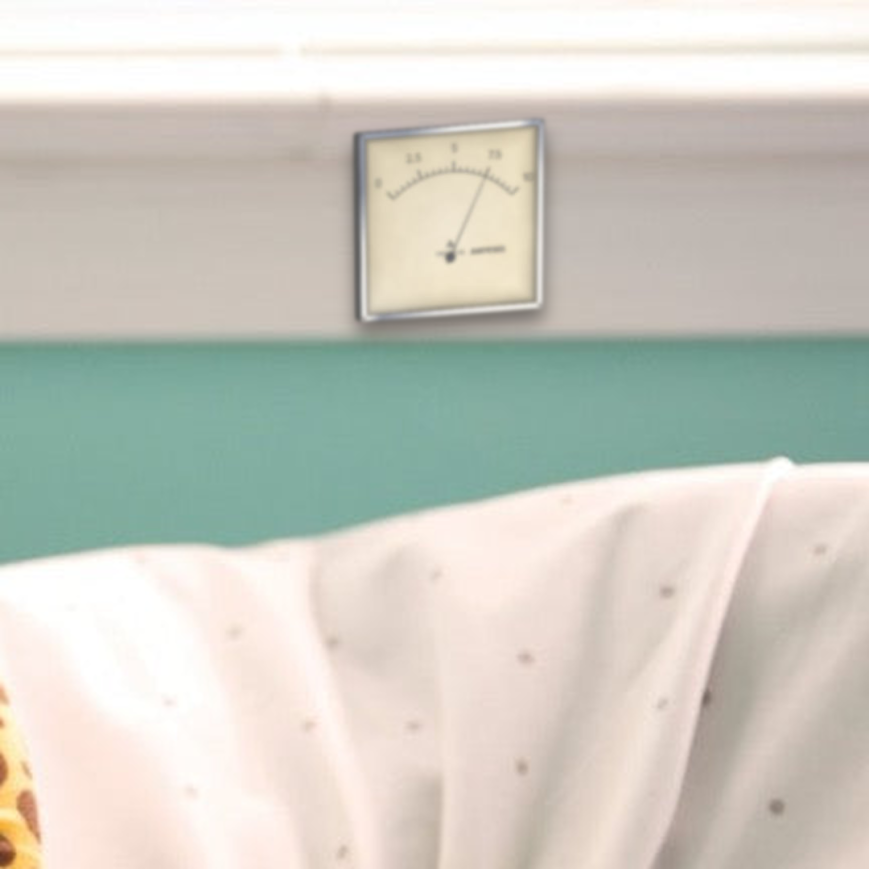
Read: 7.5A
